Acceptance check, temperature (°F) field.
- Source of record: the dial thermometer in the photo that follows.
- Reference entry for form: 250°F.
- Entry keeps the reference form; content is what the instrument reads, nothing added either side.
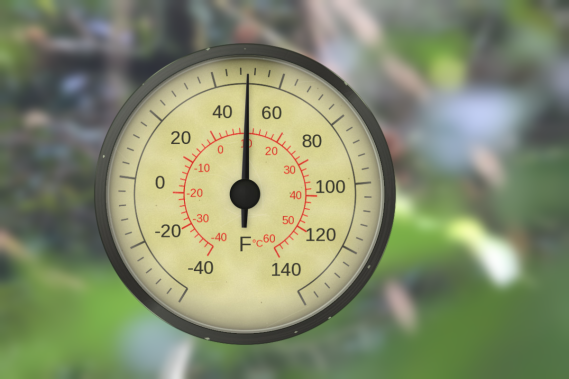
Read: 50°F
